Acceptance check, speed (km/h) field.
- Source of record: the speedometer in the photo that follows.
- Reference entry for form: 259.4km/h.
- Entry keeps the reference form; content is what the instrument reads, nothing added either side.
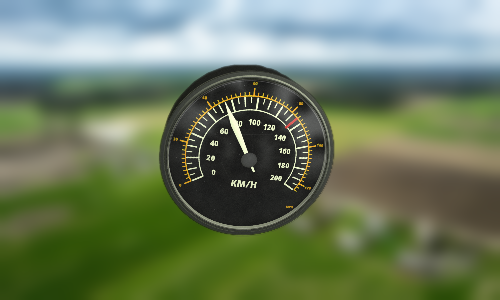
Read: 75km/h
